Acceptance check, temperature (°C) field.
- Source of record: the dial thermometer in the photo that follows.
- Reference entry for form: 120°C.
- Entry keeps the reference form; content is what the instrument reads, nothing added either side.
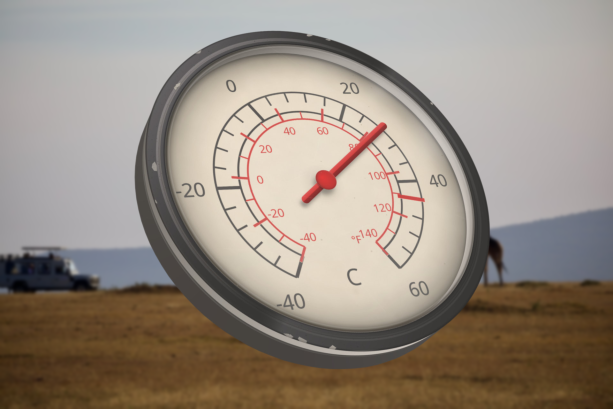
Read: 28°C
